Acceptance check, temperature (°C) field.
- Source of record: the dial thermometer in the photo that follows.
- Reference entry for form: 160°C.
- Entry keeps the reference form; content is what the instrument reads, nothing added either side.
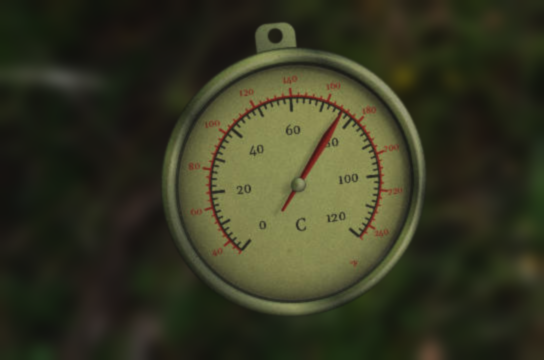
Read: 76°C
